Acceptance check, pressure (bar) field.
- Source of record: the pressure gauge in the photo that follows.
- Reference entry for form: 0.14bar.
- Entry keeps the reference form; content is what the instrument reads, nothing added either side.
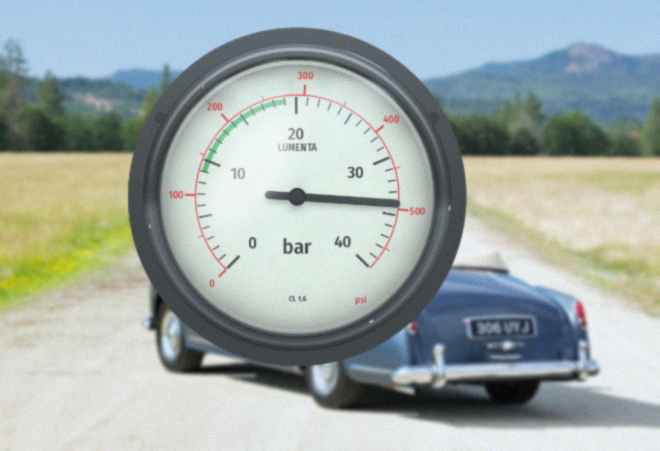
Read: 34bar
